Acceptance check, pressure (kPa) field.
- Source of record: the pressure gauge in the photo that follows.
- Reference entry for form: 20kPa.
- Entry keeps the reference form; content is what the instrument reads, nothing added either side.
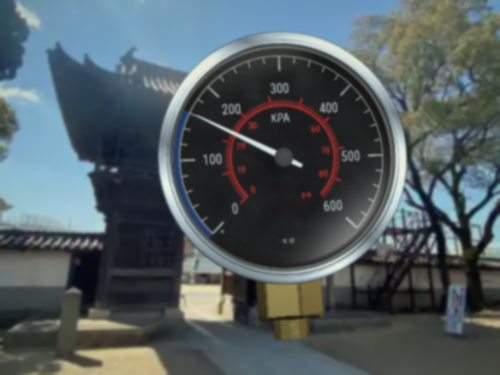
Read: 160kPa
